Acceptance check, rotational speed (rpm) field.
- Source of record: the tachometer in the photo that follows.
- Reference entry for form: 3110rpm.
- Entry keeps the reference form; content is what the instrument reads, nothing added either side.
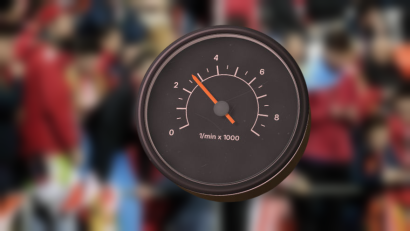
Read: 2750rpm
